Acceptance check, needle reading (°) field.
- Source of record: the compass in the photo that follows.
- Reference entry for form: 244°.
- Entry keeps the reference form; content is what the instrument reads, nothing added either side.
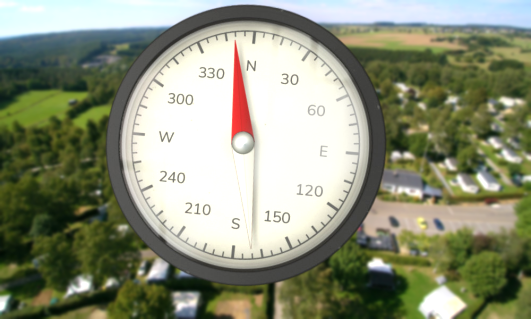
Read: 350°
